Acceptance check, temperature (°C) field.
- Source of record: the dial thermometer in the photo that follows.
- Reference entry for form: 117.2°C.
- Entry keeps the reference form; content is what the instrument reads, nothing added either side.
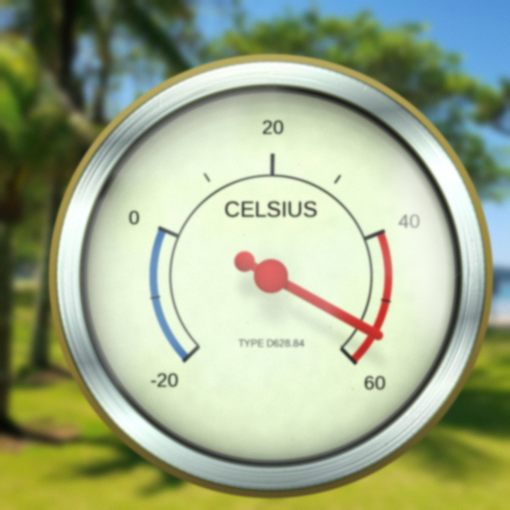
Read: 55°C
